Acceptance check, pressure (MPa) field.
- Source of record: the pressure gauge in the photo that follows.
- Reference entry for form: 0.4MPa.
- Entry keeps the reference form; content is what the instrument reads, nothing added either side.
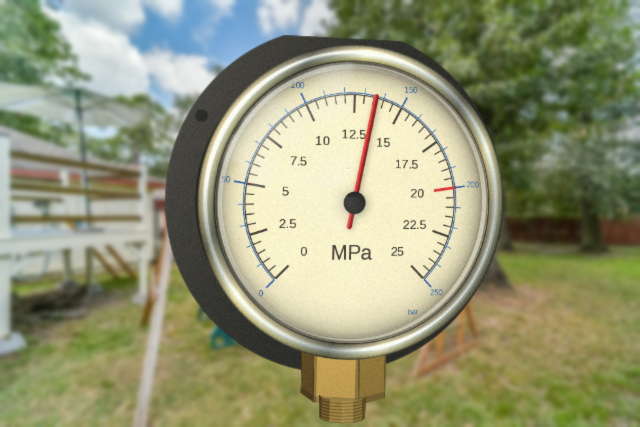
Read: 13.5MPa
